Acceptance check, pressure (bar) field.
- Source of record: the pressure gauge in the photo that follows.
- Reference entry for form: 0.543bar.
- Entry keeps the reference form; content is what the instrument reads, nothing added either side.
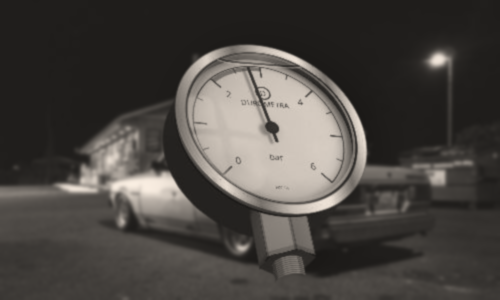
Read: 2.75bar
